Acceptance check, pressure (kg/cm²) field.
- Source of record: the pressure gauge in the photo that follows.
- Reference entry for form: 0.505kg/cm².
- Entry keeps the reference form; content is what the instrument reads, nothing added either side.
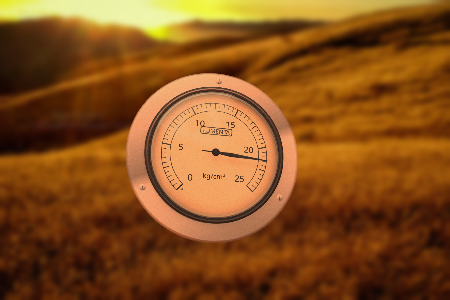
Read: 21.5kg/cm²
